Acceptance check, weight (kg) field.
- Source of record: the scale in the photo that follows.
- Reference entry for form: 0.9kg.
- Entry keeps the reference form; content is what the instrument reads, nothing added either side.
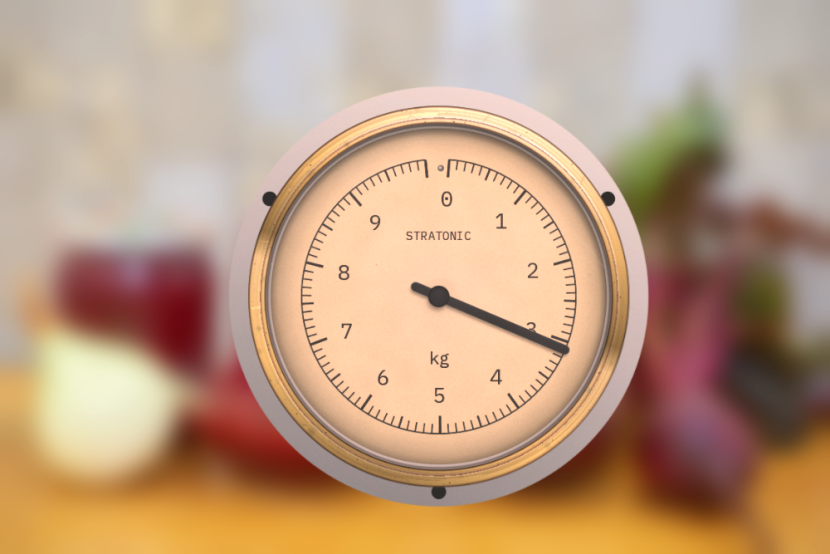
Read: 3.1kg
